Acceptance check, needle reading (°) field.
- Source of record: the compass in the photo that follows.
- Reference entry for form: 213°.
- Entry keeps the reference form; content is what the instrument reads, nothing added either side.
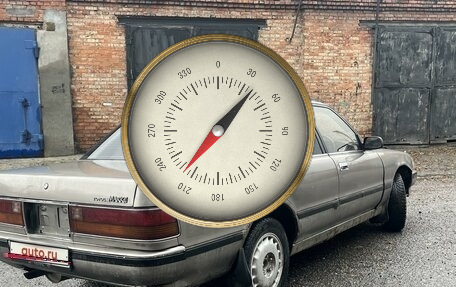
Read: 220°
